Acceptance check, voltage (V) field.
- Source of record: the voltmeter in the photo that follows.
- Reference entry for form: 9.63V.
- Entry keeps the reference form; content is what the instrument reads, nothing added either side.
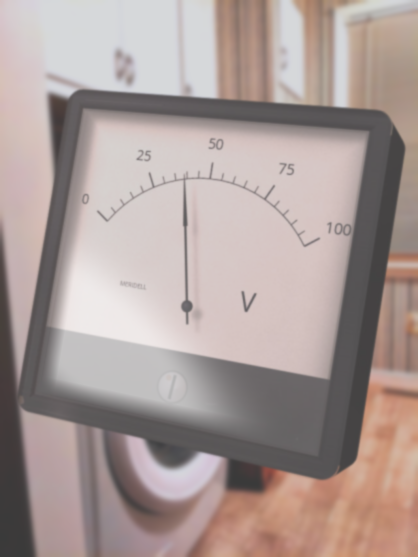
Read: 40V
